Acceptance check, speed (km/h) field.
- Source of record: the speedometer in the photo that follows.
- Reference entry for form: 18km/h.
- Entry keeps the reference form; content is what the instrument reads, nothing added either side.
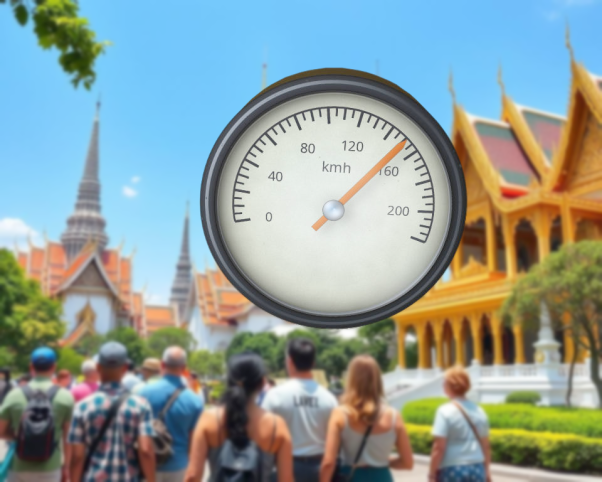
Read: 150km/h
